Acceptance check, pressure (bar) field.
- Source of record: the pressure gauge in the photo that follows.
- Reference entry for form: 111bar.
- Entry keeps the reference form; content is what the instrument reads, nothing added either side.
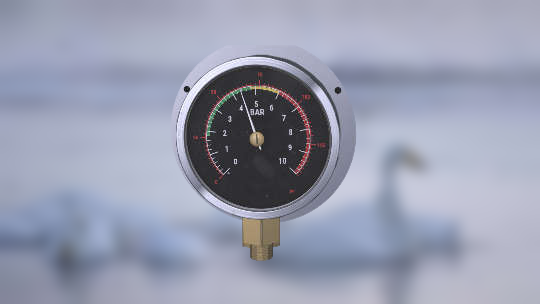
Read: 4.4bar
